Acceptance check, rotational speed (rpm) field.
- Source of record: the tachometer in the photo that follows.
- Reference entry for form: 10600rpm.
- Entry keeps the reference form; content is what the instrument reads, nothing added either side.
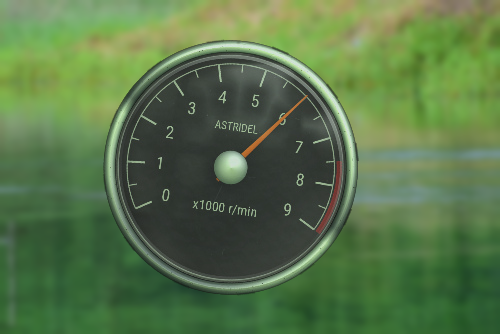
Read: 6000rpm
